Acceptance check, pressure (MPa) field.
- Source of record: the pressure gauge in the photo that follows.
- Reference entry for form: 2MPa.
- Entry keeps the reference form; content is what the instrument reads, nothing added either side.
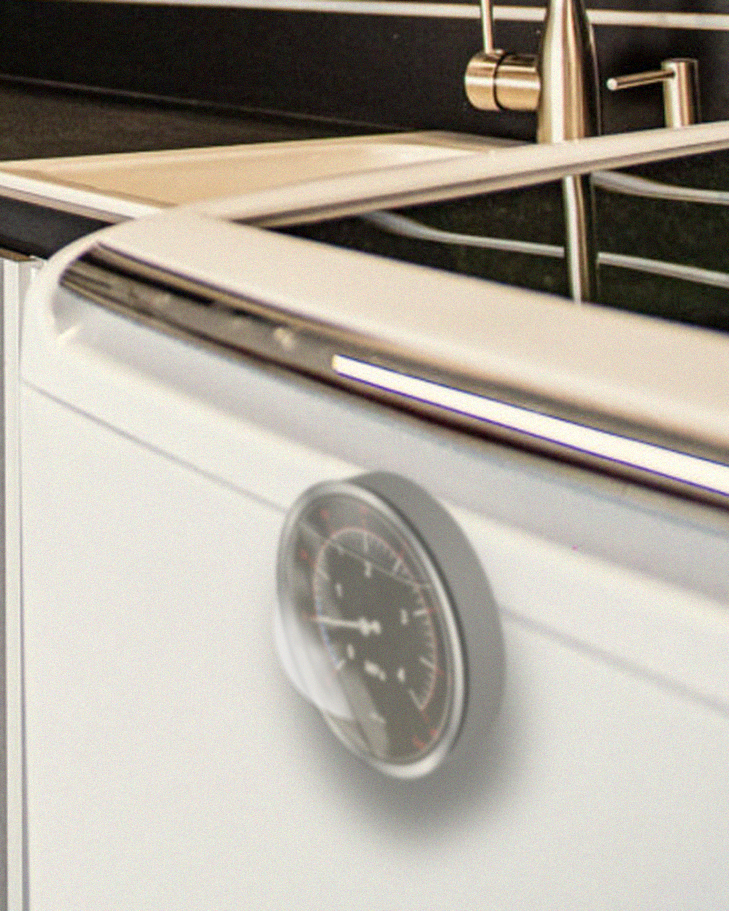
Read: 0.5MPa
